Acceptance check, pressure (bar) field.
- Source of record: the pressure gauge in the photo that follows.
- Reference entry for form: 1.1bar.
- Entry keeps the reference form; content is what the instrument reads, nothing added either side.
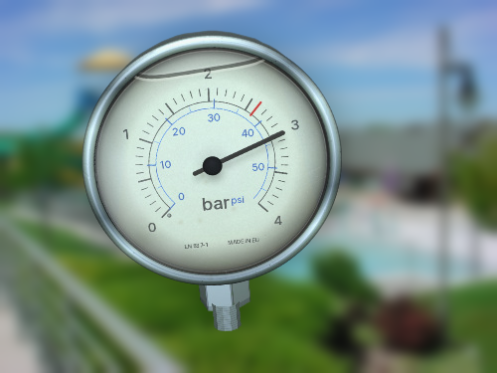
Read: 3bar
